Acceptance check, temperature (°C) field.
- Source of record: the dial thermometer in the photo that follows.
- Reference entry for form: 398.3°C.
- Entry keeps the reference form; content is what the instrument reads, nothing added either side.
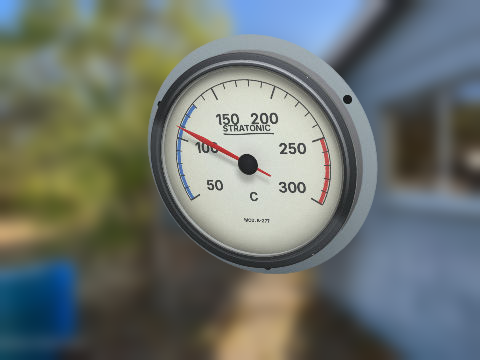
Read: 110°C
